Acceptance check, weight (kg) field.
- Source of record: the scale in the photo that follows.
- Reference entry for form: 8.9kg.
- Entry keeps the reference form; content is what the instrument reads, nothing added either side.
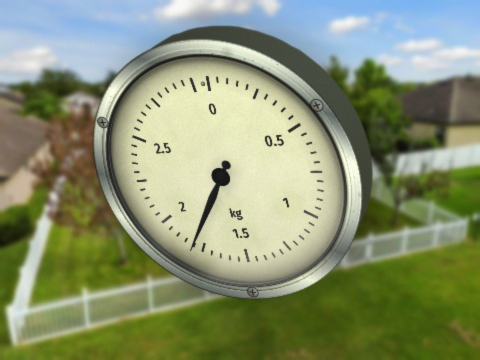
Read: 1.8kg
